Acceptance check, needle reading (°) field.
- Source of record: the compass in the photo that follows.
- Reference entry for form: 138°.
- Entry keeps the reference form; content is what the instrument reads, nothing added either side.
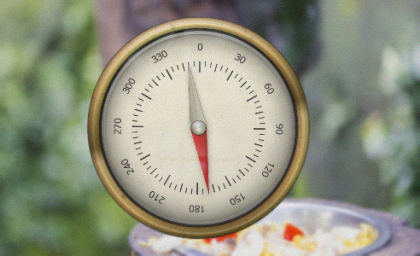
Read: 170°
